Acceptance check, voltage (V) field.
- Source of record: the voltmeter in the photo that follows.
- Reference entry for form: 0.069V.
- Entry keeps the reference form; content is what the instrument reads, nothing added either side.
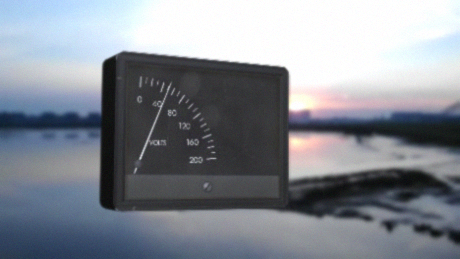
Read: 50V
